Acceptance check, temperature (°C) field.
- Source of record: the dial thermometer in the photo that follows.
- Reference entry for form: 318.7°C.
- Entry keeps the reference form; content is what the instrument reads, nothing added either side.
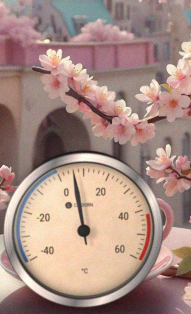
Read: 6°C
